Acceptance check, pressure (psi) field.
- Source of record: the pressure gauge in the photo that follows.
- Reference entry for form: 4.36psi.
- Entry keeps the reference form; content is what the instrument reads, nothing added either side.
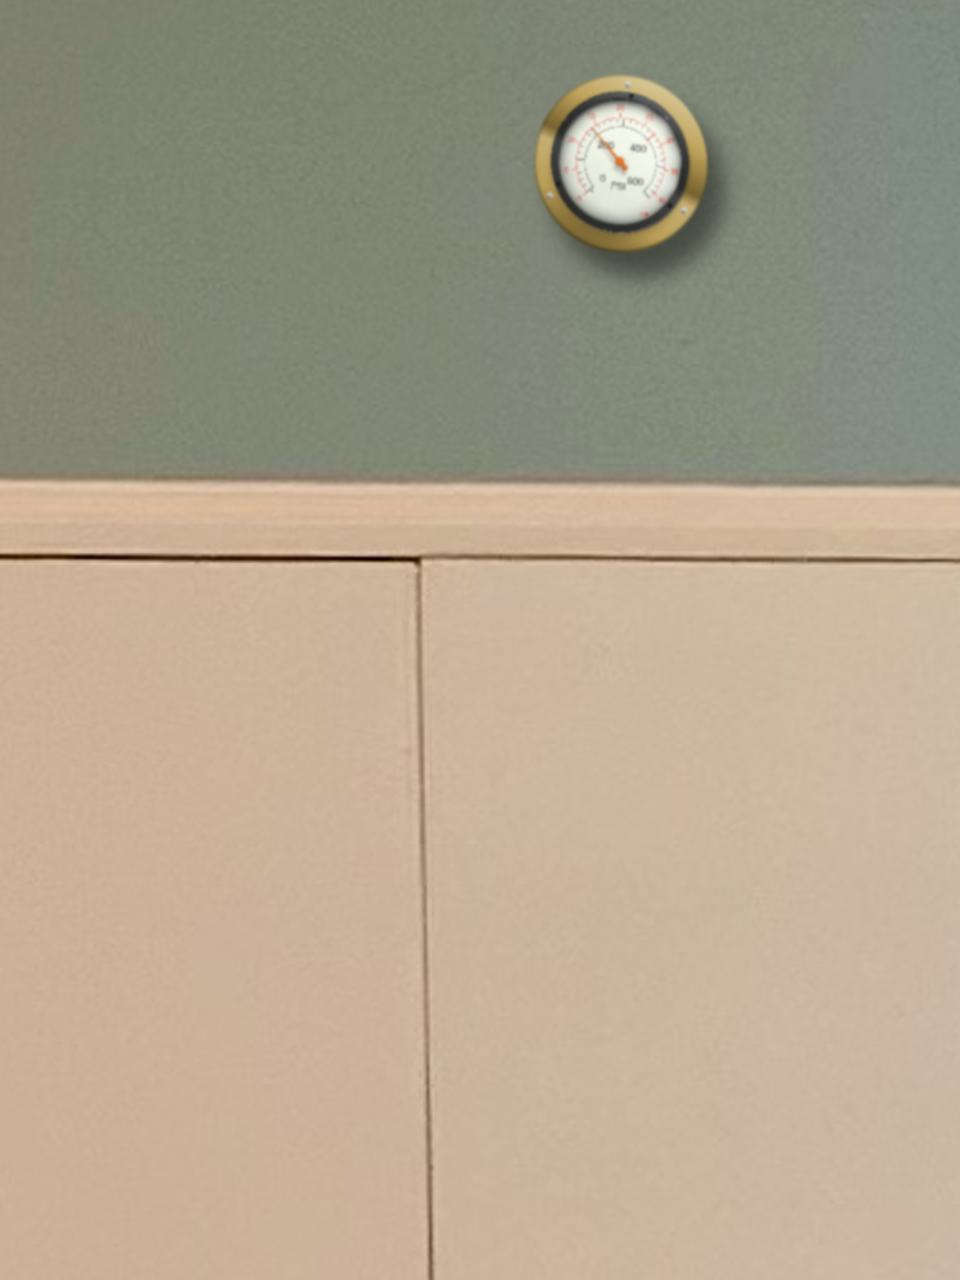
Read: 200psi
